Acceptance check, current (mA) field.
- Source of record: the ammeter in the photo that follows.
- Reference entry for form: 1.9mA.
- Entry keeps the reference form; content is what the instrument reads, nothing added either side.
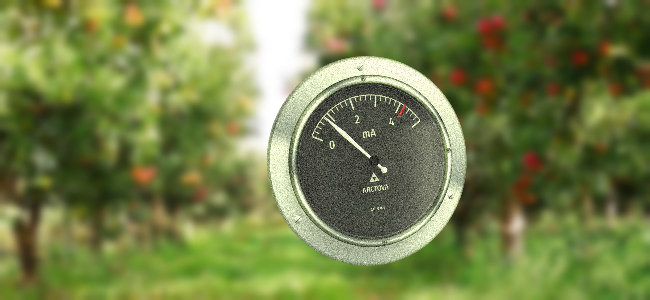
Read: 0.8mA
